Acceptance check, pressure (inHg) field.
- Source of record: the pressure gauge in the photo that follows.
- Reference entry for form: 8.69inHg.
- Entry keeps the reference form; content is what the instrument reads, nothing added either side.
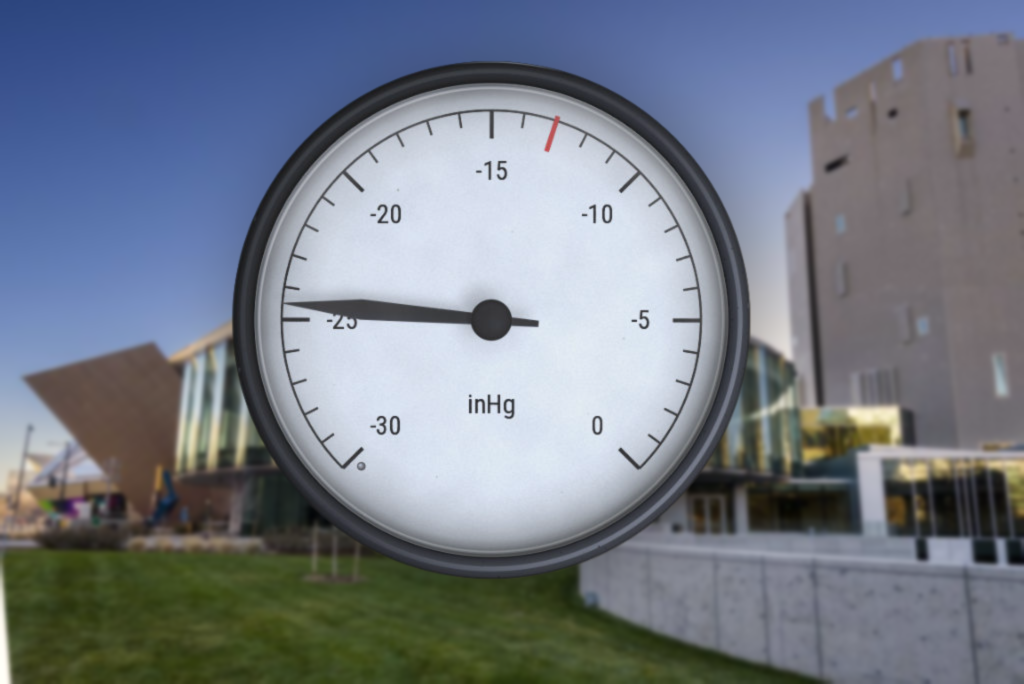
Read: -24.5inHg
